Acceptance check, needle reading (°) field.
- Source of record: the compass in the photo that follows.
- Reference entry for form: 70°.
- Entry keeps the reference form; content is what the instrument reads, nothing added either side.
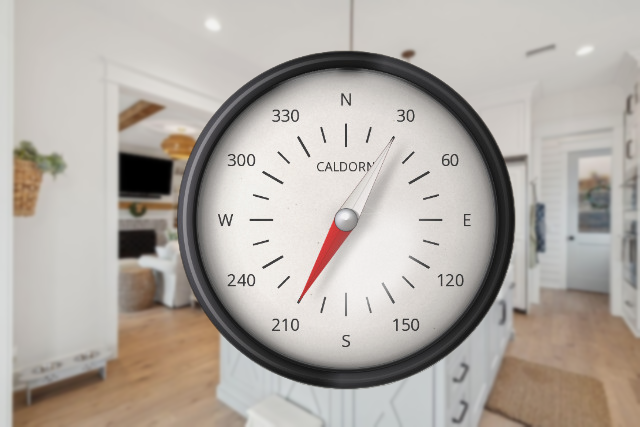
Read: 210°
